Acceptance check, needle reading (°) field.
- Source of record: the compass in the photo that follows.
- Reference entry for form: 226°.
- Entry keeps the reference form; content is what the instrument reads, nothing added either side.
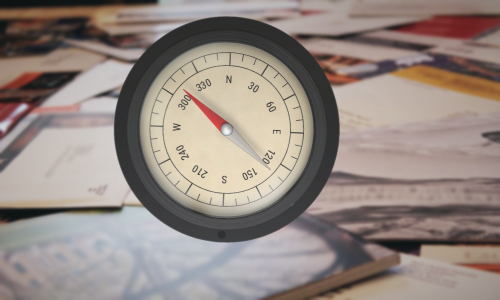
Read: 310°
